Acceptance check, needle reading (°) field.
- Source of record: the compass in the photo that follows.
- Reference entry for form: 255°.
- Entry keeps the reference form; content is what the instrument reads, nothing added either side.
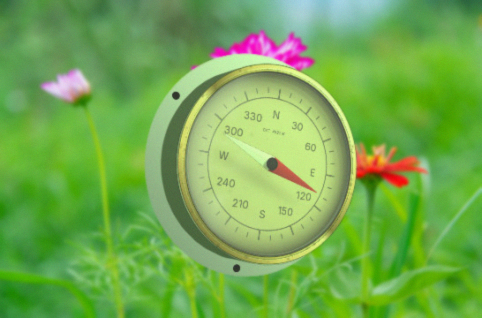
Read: 110°
